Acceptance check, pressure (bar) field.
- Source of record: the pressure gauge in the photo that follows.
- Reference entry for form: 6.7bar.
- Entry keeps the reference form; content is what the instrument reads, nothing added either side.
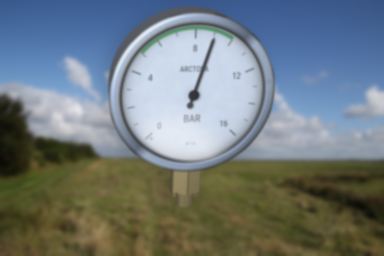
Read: 9bar
